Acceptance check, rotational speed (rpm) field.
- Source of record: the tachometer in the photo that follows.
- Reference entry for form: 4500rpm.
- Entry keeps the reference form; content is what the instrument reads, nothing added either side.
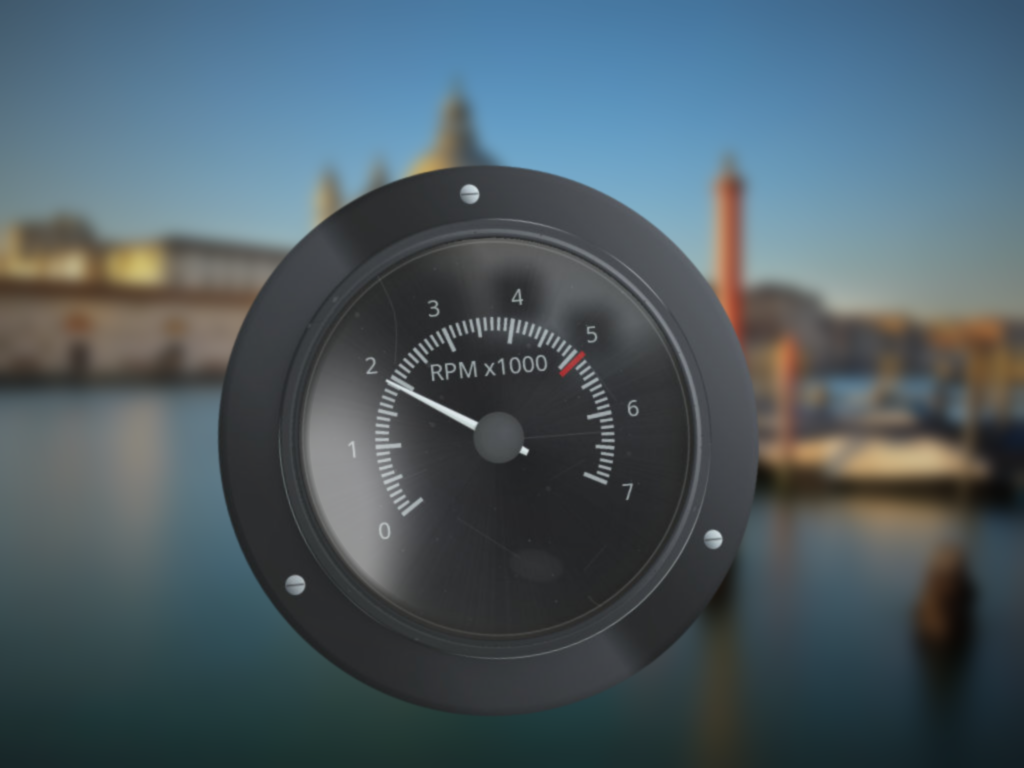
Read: 1900rpm
